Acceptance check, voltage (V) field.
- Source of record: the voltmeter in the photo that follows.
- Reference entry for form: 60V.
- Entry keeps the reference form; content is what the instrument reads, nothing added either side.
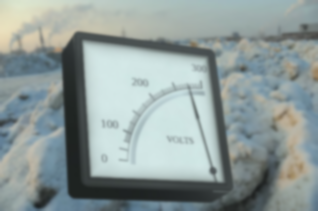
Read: 275V
